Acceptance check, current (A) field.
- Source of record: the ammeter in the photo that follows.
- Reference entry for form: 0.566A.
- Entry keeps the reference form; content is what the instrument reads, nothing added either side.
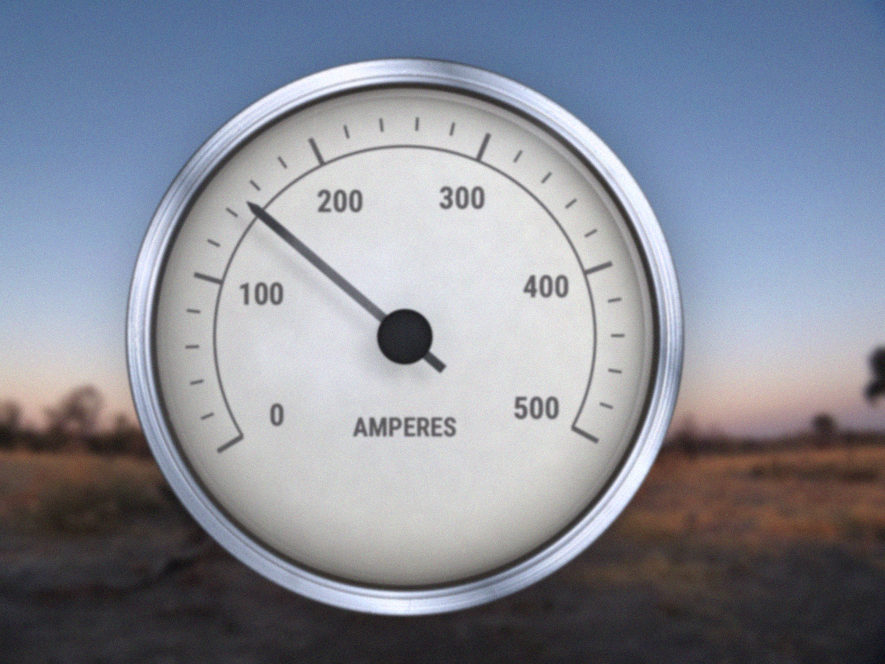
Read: 150A
